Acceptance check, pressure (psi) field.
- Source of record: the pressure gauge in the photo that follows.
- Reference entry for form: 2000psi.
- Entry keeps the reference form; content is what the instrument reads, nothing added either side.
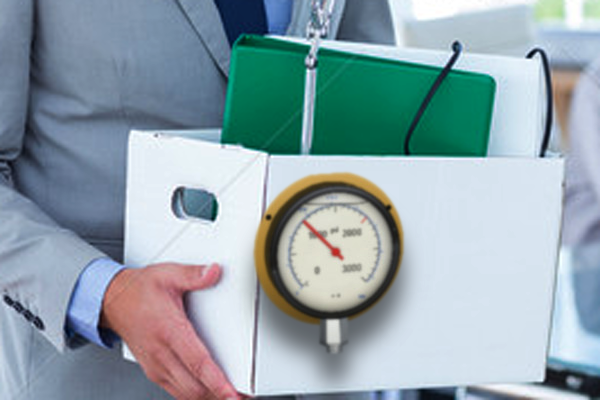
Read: 1000psi
